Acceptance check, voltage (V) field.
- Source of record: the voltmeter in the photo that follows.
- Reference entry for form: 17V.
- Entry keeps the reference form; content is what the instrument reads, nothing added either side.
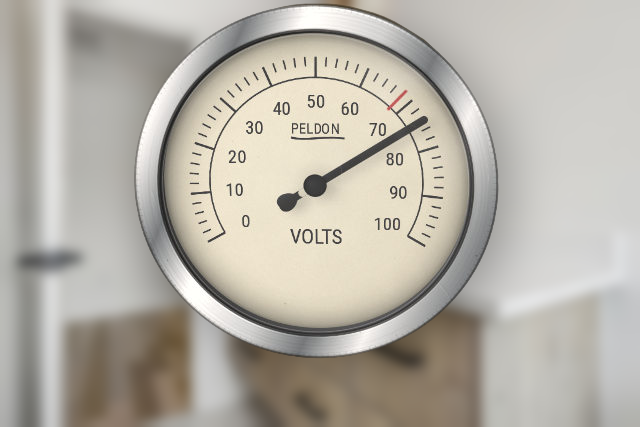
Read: 74V
